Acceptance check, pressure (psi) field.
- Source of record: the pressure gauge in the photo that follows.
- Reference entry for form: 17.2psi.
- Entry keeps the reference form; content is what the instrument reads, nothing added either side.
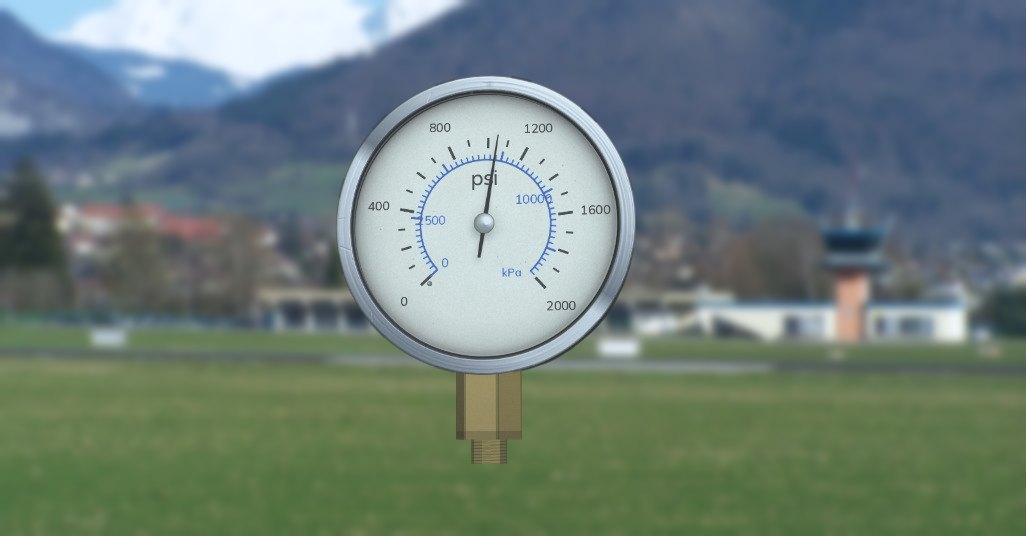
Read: 1050psi
